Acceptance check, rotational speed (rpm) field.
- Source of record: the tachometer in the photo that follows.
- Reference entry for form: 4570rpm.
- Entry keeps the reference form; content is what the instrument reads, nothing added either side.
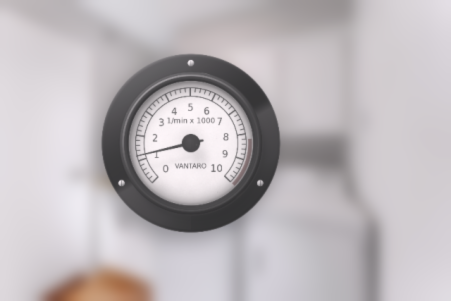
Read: 1200rpm
